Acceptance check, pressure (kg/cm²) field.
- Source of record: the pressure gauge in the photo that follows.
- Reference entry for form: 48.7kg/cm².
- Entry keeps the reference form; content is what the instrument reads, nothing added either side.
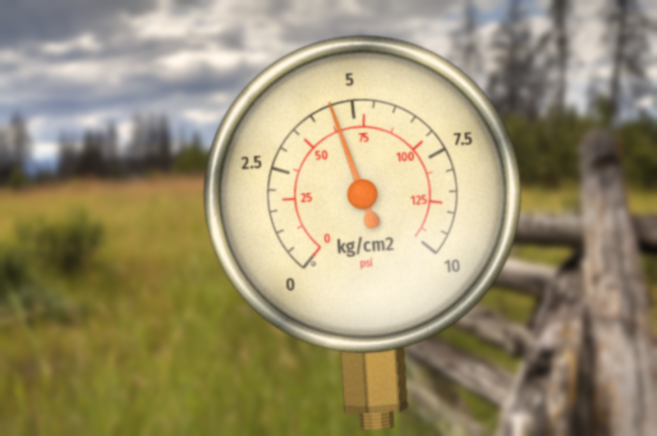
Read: 4.5kg/cm²
